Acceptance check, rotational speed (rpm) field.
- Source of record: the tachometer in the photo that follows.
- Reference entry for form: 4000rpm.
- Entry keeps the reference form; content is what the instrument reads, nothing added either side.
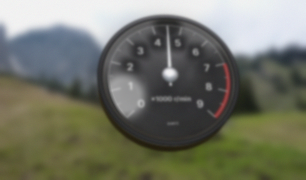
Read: 4500rpm
